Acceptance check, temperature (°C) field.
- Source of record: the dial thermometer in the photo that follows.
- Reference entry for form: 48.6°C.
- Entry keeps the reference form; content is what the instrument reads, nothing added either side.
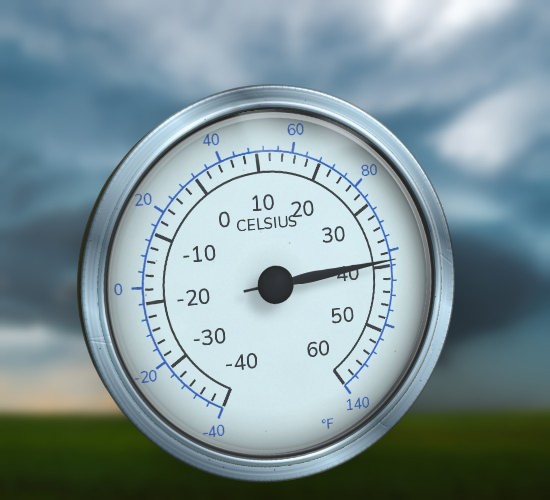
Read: 39°C
